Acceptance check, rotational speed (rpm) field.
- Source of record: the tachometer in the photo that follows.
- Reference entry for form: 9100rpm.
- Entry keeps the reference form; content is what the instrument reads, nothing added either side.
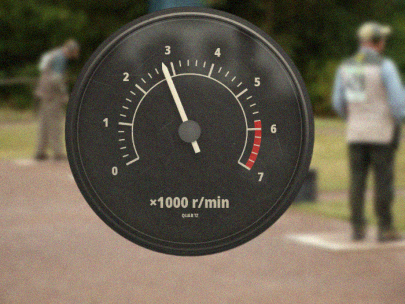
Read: 2800rpm
